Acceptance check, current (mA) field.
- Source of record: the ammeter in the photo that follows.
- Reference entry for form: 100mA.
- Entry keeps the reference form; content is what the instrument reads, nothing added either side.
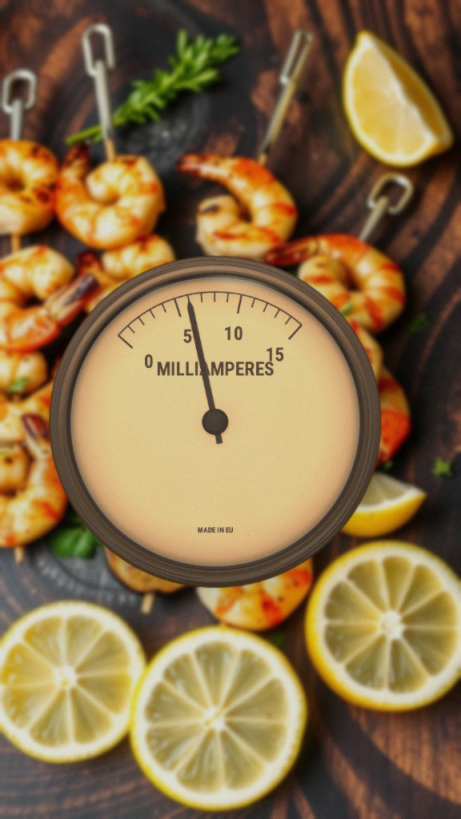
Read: 6mA
